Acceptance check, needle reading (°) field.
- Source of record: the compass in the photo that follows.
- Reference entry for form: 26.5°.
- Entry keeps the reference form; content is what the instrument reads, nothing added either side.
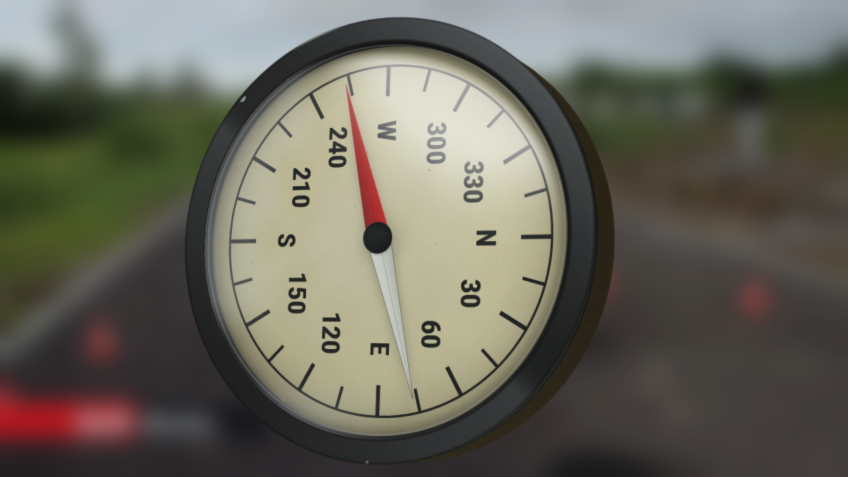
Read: 255°
